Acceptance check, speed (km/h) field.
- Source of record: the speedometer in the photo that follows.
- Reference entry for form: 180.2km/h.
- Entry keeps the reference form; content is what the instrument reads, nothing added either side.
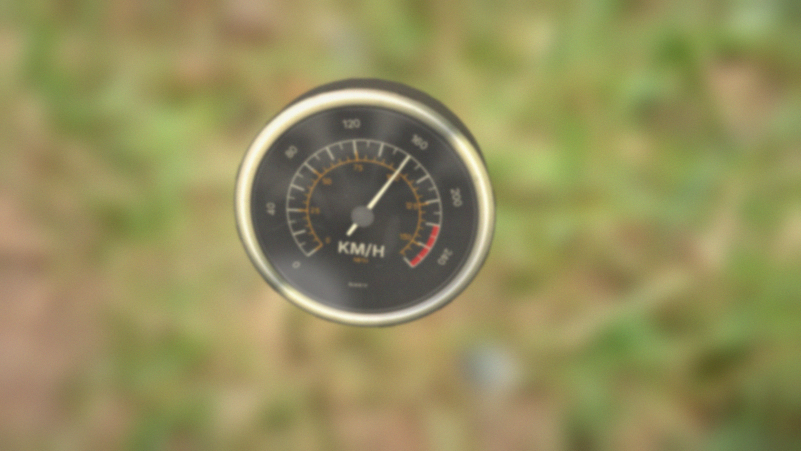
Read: 160km/h
